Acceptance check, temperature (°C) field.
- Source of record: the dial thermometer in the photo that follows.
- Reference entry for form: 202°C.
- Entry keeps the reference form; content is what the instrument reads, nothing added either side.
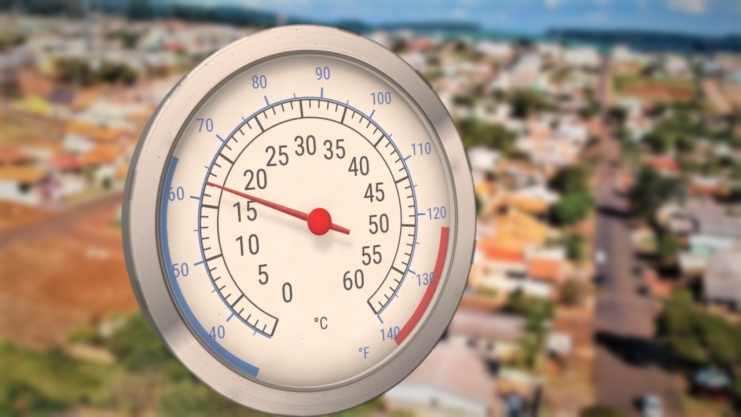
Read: 17°C
